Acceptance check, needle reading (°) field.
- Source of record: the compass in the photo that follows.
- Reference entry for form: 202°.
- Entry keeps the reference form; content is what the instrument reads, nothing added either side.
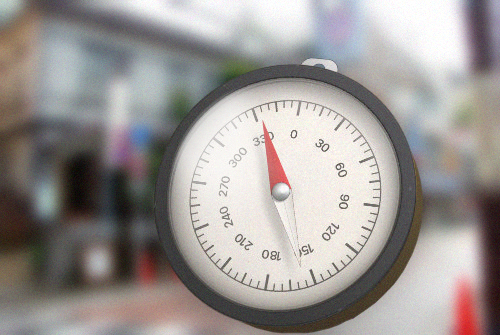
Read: 335°
